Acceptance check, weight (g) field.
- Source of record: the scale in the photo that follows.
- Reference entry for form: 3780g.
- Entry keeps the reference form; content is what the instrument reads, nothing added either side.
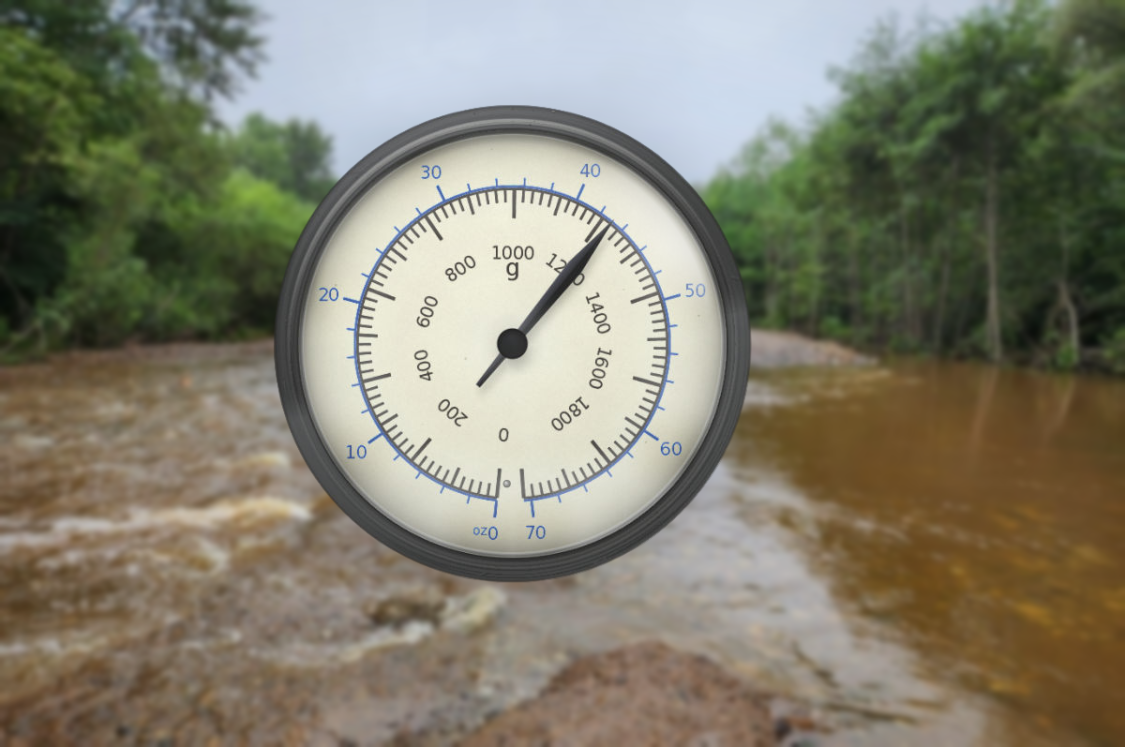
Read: 1220g
